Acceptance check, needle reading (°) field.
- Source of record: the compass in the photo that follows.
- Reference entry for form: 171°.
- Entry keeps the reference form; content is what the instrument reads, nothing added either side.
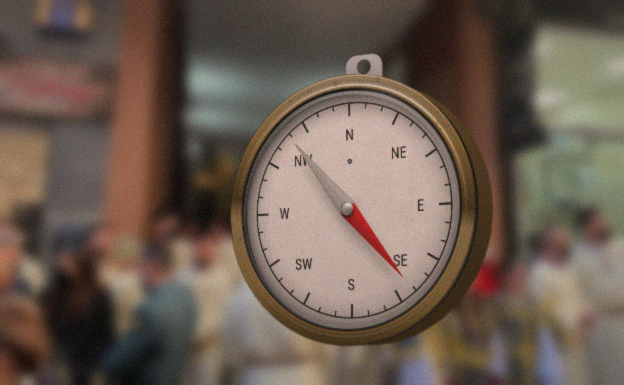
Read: 140°
